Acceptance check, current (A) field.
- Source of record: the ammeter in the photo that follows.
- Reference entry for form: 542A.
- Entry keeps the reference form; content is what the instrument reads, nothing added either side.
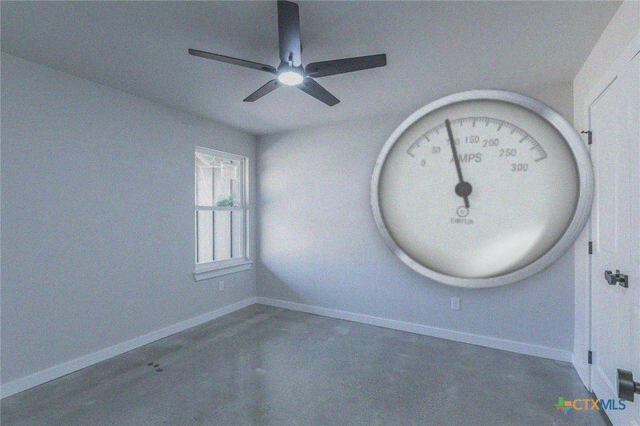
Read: 100A
